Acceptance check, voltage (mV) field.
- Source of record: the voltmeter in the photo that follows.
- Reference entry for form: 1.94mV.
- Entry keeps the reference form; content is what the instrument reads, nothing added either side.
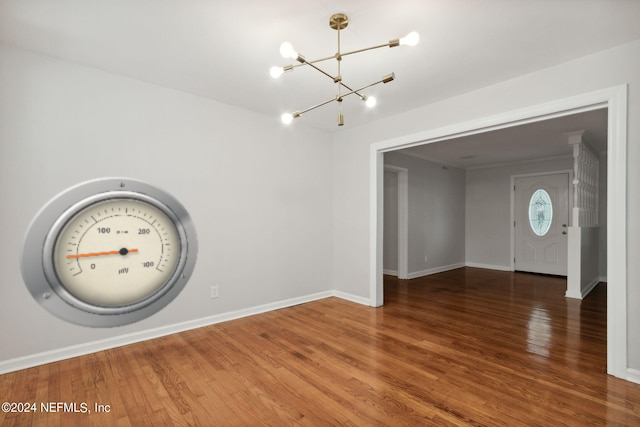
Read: 30mV
